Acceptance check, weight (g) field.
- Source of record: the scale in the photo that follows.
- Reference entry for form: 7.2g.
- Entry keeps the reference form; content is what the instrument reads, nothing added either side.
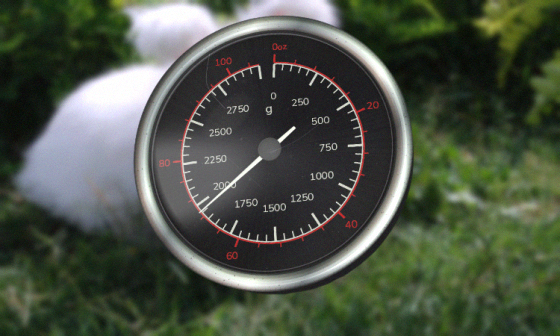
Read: 1950g
